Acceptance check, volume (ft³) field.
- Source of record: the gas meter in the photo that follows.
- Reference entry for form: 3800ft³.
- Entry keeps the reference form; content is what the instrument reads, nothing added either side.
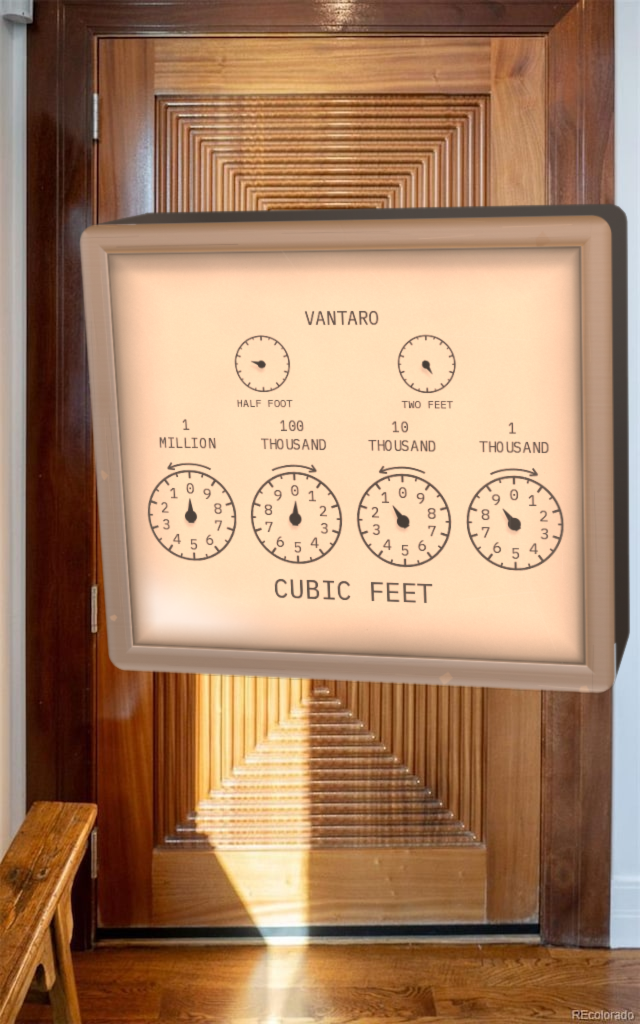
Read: 900ft³
